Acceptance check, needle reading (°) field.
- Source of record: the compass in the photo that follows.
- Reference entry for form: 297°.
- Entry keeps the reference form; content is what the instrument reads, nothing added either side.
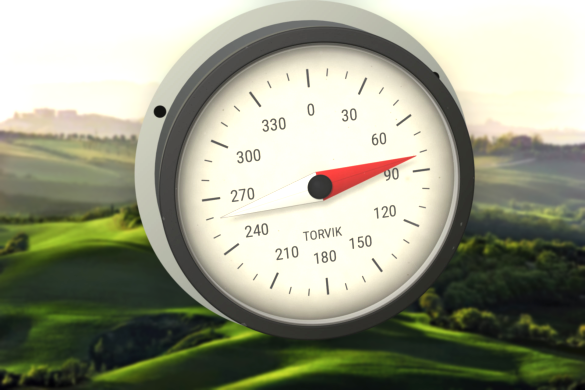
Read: 80°
